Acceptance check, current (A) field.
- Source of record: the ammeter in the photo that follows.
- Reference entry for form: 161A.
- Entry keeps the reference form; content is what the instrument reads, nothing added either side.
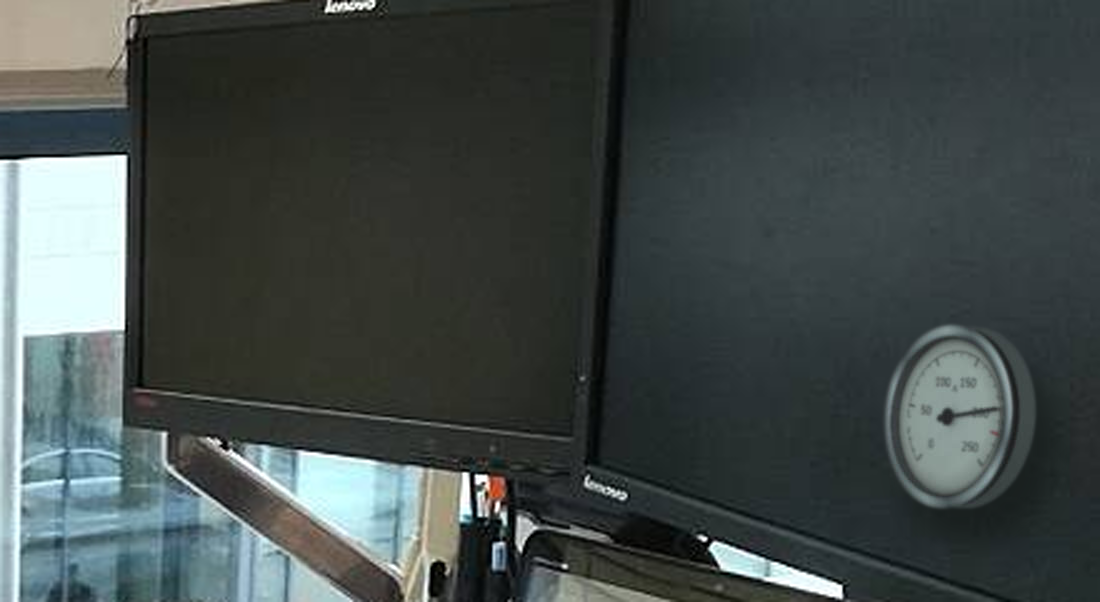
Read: 200A
